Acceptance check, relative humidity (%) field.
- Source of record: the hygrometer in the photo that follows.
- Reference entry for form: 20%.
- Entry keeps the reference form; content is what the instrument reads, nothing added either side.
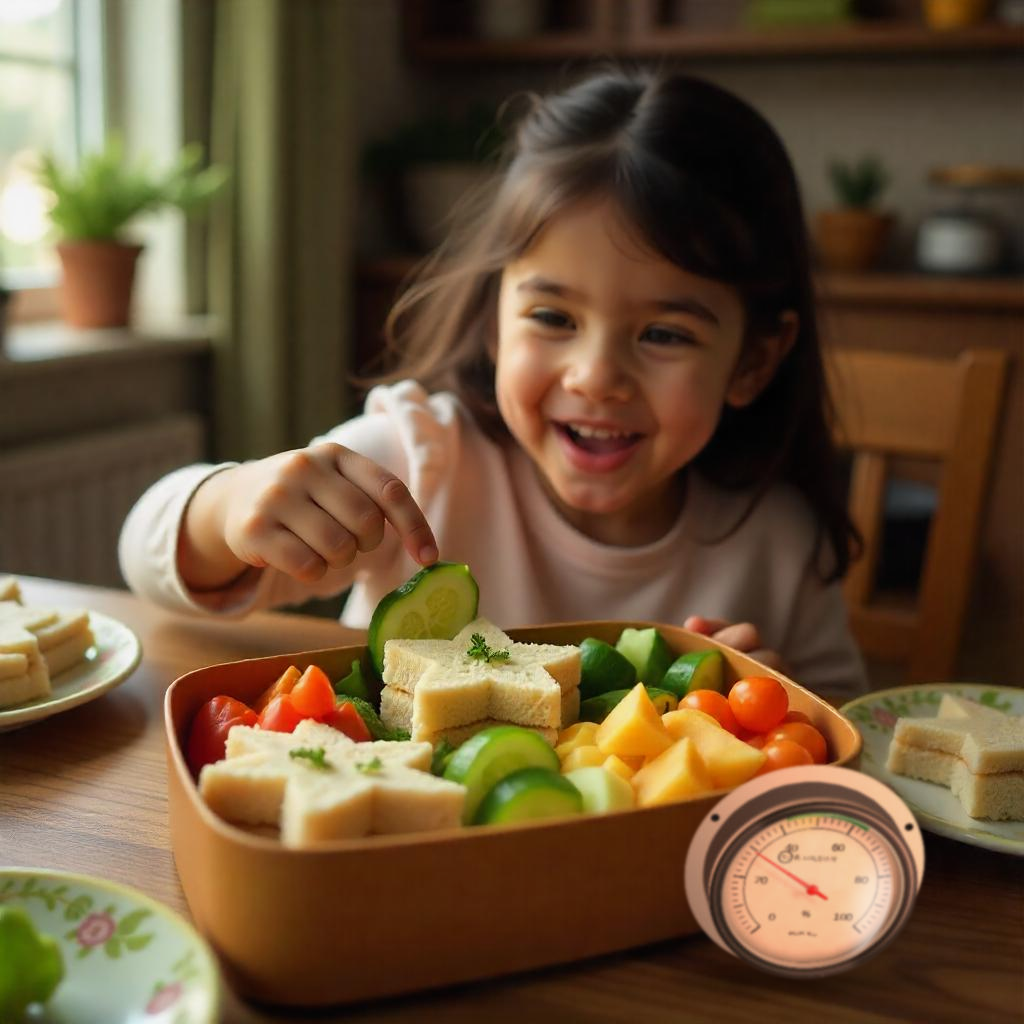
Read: 30%
